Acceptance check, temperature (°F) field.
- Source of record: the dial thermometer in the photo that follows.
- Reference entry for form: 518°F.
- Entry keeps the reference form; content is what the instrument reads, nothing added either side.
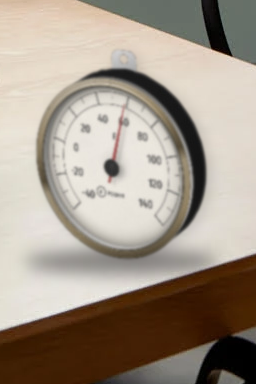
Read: 60°F
